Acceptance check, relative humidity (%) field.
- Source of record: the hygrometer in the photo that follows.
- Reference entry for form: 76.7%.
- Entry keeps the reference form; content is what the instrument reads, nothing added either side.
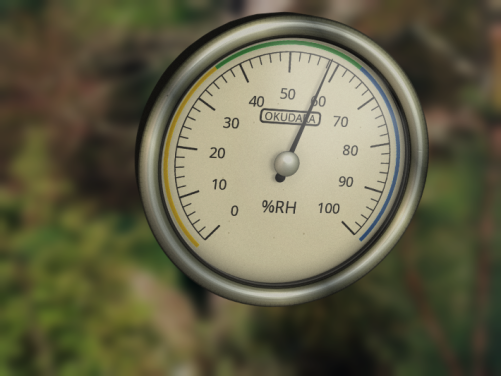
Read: 58%
